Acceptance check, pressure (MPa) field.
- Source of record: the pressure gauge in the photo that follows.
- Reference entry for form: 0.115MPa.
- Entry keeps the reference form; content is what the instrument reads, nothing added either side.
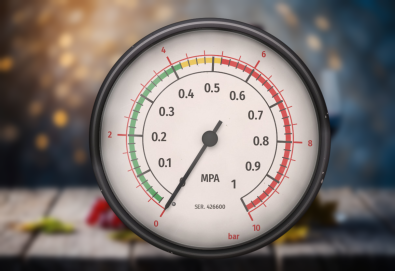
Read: 0MPa
